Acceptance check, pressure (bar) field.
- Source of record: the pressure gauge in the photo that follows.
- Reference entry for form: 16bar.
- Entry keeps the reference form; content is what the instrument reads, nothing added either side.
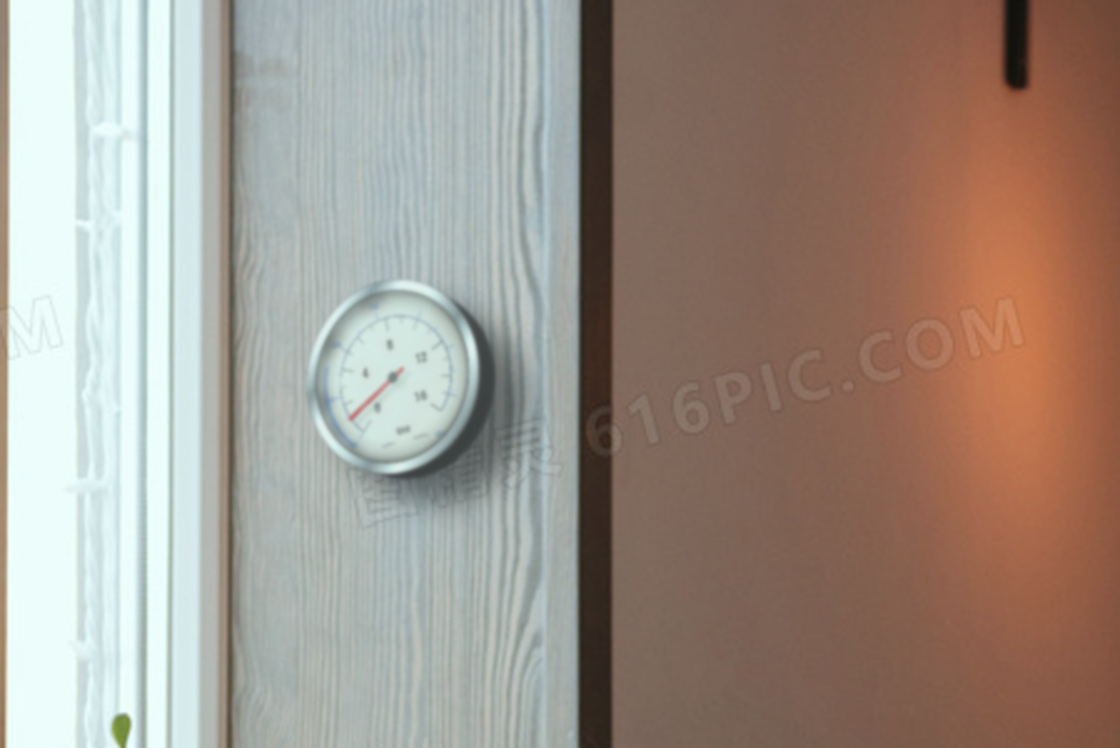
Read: 1bar
